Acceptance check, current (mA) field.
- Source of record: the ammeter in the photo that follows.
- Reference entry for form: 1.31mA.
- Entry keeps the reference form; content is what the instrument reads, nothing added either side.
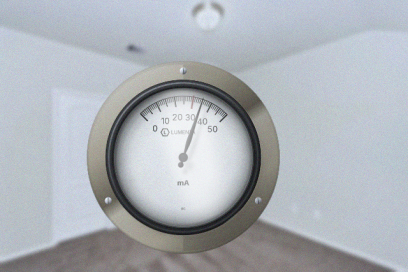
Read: 35mA
